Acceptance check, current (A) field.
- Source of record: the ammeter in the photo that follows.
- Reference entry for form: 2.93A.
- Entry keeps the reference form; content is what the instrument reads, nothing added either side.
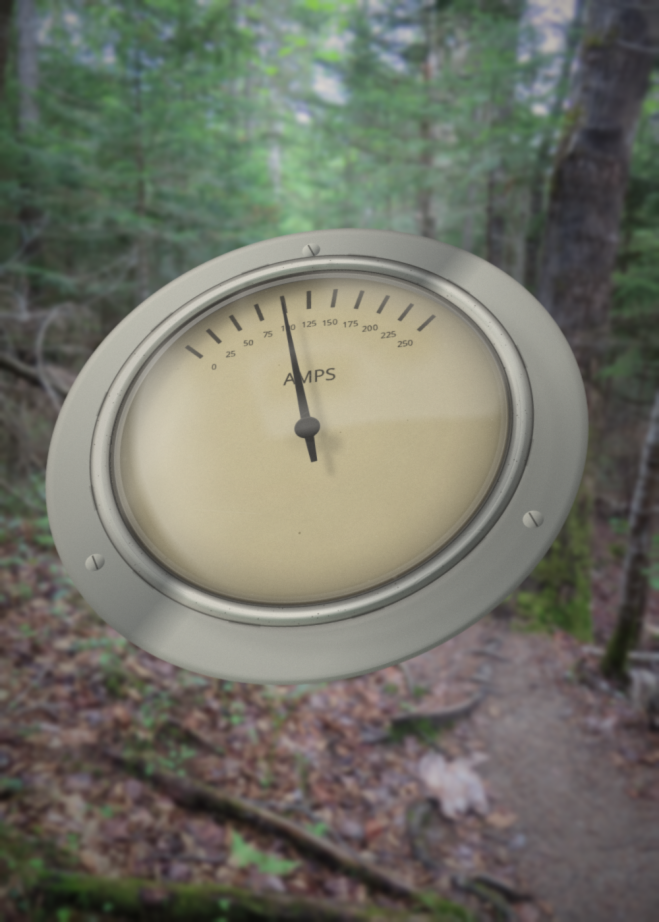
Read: 100A
